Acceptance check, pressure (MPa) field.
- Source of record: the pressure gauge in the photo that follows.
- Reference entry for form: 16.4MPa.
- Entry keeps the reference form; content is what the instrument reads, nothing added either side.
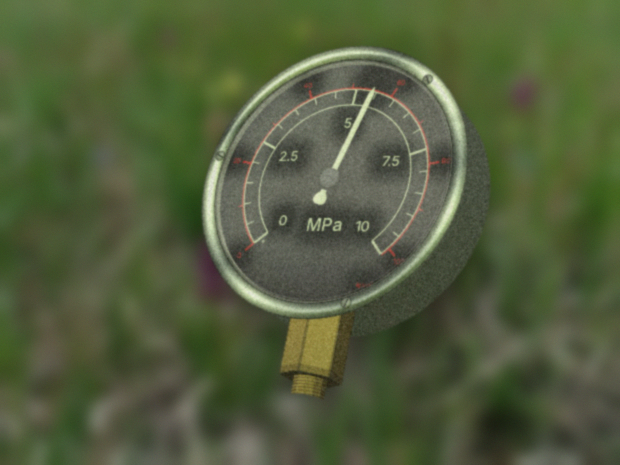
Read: 5.5MPa
